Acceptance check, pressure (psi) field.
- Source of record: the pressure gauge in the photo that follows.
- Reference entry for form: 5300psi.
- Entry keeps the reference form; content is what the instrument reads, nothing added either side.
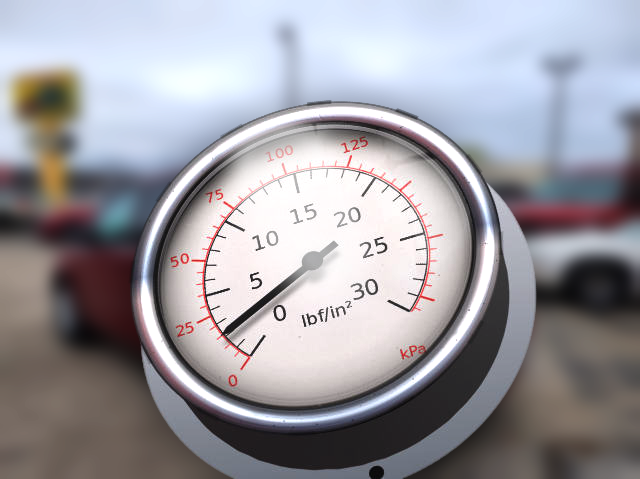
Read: 2psi
